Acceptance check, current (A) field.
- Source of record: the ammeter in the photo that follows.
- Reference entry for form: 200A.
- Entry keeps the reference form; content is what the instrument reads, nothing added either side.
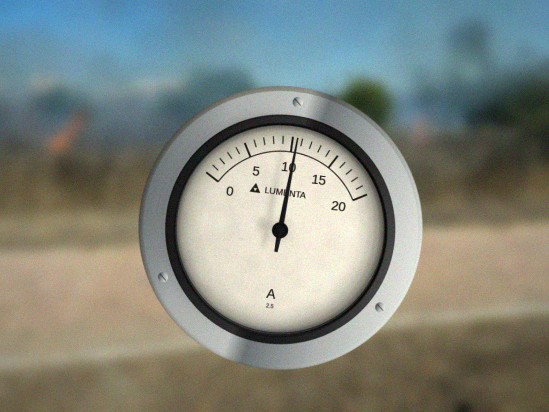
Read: 10.5A
